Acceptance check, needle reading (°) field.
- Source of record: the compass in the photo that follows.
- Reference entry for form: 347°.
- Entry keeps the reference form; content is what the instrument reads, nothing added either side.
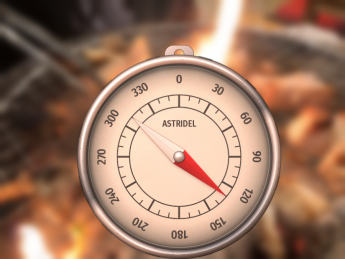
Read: 130°
